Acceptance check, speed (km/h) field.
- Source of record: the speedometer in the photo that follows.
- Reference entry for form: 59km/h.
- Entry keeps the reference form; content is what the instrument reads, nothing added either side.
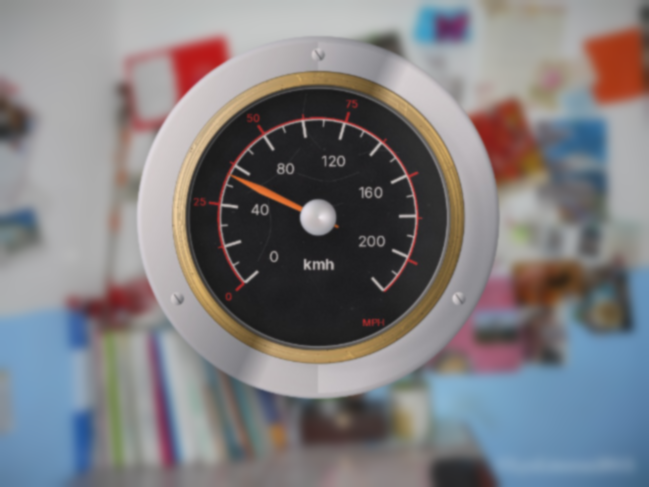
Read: 55km/h
